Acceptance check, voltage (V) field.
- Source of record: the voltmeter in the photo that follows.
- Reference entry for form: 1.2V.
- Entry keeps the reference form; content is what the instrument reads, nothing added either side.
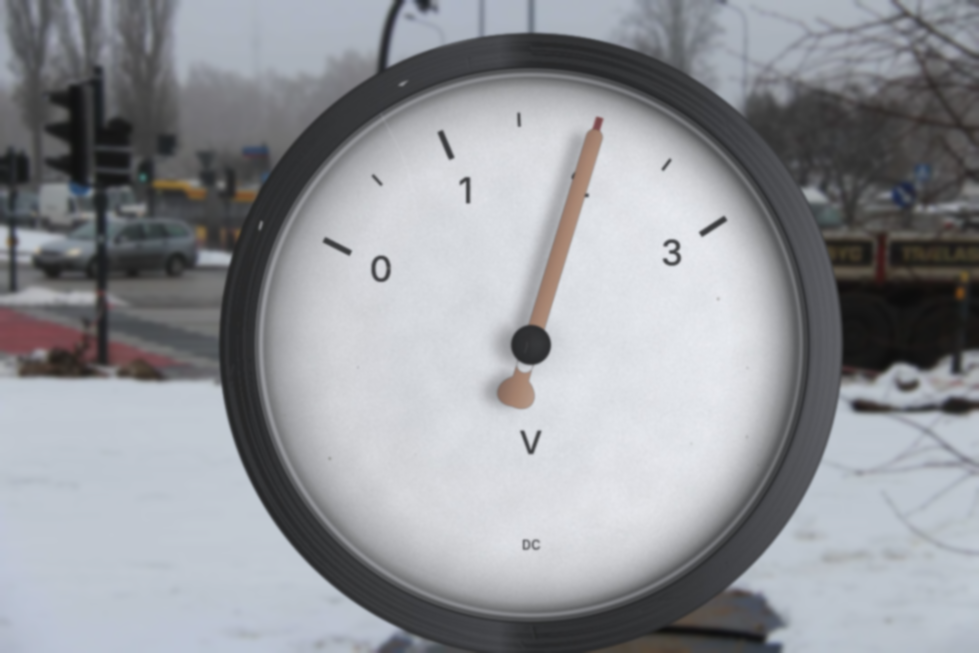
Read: 2V
